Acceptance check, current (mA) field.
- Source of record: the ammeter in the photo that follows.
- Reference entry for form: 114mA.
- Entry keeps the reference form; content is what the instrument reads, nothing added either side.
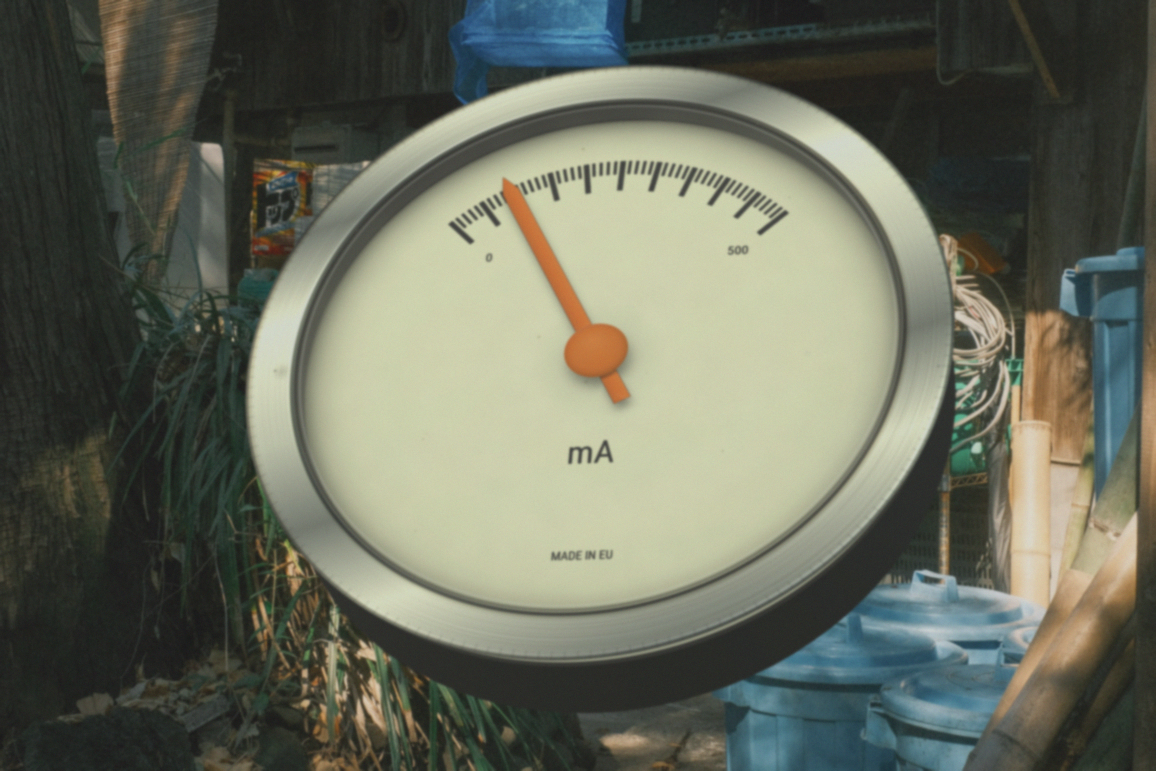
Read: 90mA
